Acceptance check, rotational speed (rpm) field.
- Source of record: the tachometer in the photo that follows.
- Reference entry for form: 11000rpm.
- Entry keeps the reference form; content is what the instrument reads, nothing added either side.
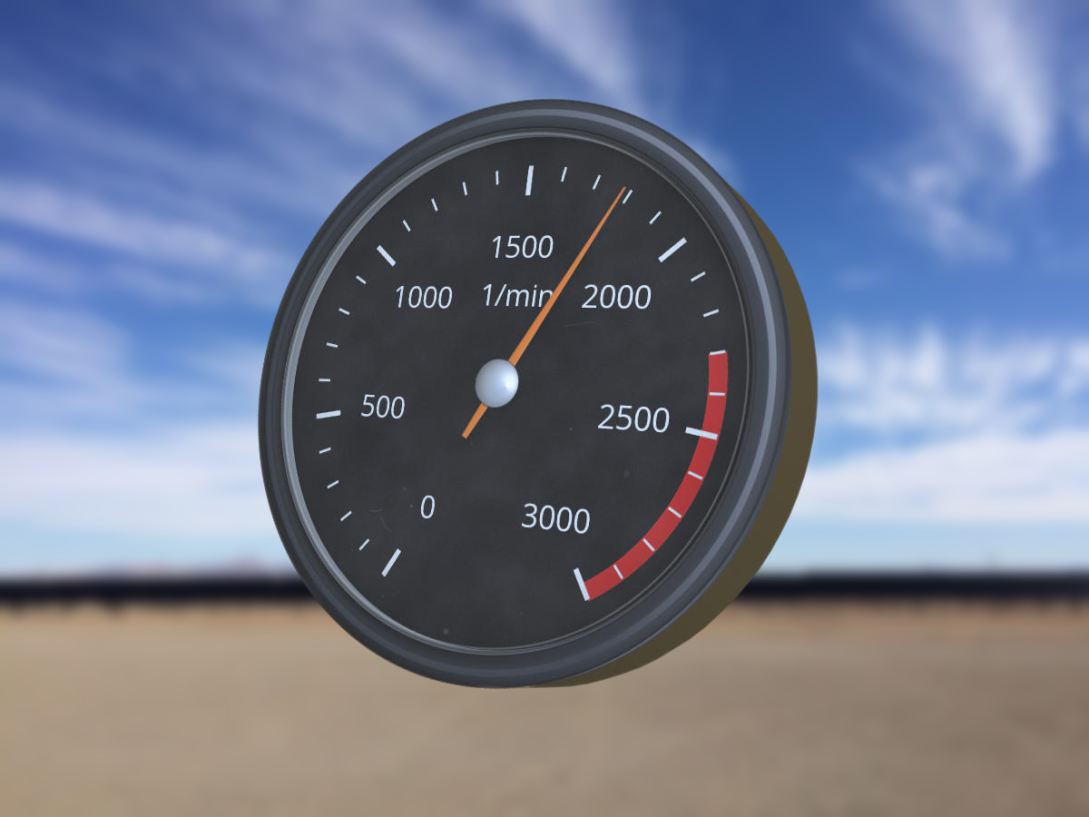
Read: 1800rpm
